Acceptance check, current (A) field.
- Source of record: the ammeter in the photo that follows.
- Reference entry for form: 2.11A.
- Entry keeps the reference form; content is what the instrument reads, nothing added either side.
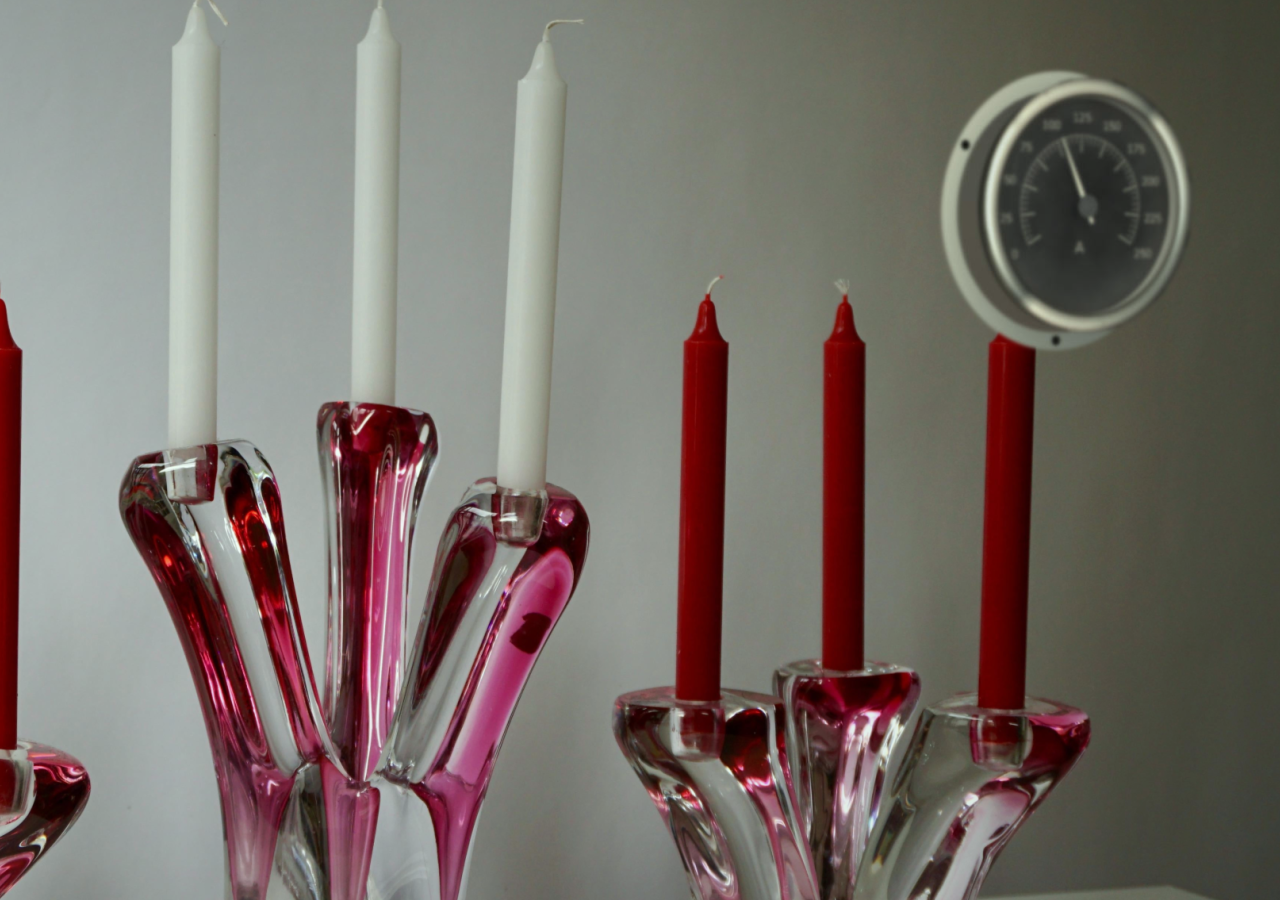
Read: 100A
